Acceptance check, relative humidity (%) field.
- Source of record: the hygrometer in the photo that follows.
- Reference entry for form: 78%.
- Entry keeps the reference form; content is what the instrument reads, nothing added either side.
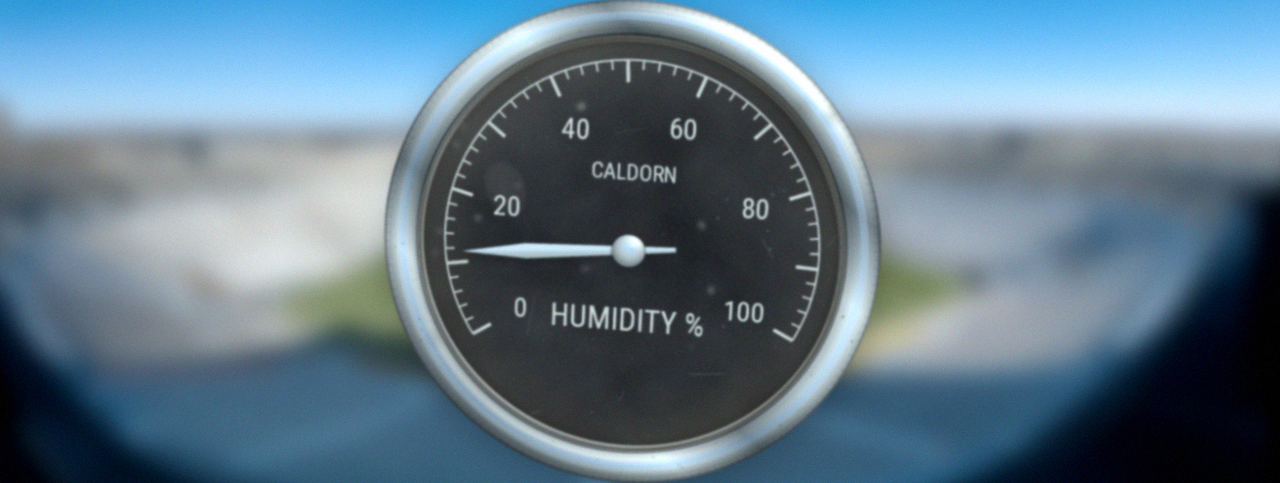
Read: 12%
